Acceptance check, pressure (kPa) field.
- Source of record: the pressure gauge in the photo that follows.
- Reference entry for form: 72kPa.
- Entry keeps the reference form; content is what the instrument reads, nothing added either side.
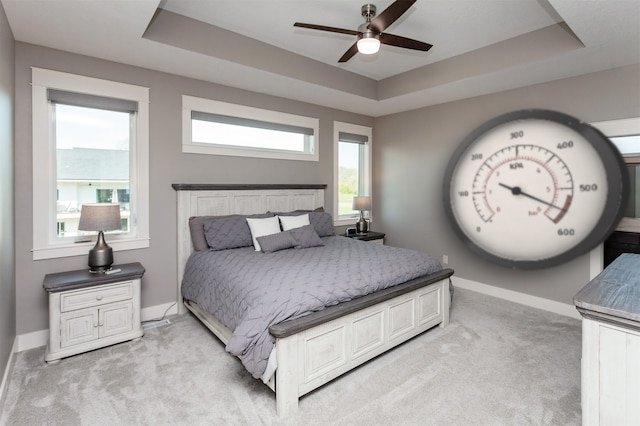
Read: 560kPa
